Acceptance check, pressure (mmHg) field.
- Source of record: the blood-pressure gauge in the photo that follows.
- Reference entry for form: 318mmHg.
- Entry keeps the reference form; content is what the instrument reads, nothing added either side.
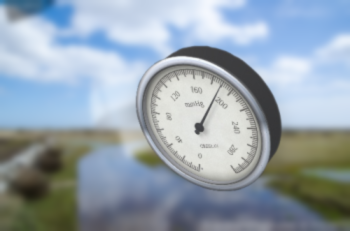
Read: 190mmHg
